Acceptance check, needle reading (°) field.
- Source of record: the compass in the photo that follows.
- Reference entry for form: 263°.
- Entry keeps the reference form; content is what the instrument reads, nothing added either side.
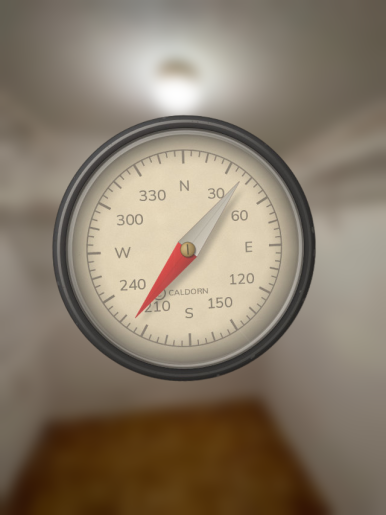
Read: 220°
